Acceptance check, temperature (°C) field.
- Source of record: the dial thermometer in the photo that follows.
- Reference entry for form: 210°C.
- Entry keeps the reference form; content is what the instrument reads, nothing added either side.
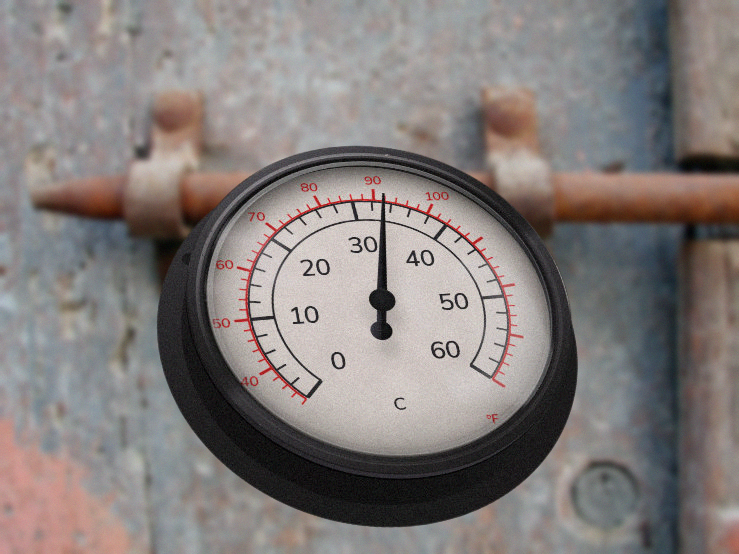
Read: 33°C
